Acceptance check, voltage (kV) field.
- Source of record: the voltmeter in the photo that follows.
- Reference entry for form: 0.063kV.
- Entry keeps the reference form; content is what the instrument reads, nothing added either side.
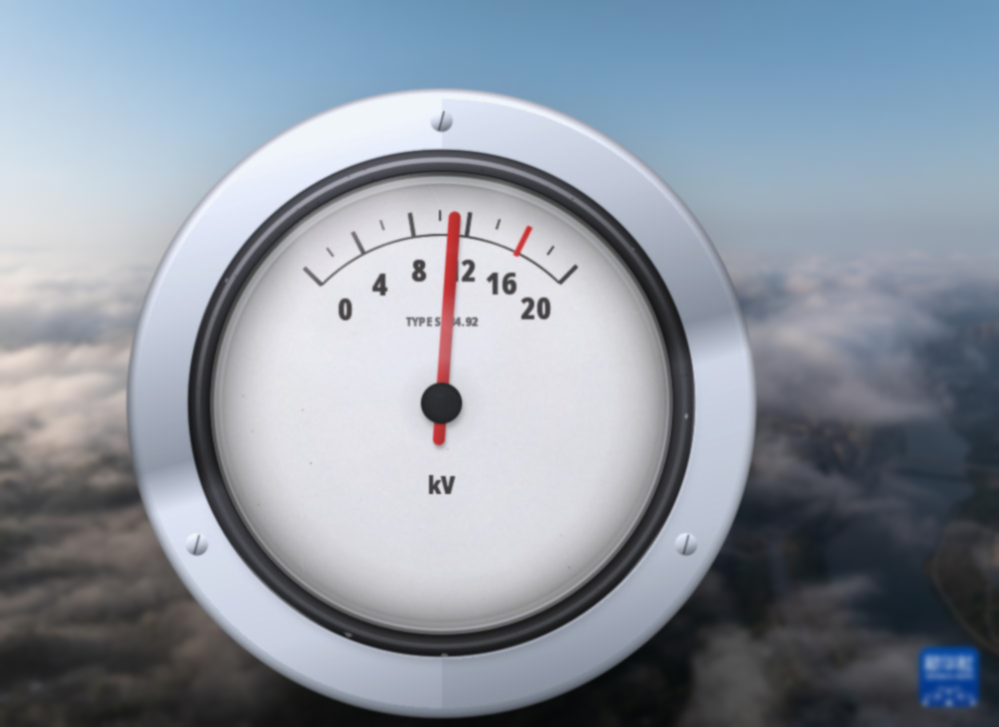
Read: 11kV
